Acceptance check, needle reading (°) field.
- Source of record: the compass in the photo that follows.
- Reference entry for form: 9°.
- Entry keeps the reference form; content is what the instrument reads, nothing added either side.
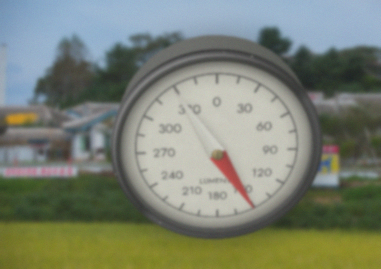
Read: 150°
